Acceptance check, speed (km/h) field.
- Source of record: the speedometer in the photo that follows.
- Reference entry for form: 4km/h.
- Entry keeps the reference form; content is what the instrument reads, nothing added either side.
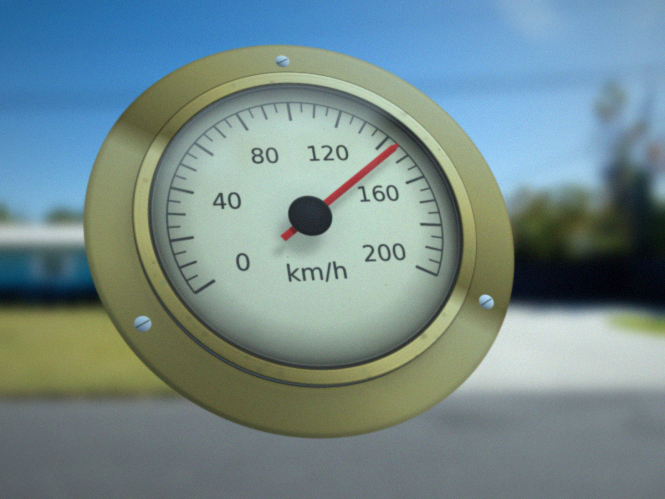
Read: 145km/h
